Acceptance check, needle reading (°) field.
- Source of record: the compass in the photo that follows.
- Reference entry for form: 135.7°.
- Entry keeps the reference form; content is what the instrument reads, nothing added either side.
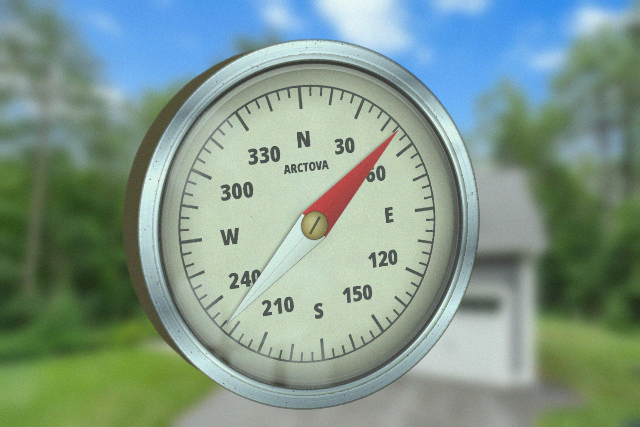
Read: 50°
